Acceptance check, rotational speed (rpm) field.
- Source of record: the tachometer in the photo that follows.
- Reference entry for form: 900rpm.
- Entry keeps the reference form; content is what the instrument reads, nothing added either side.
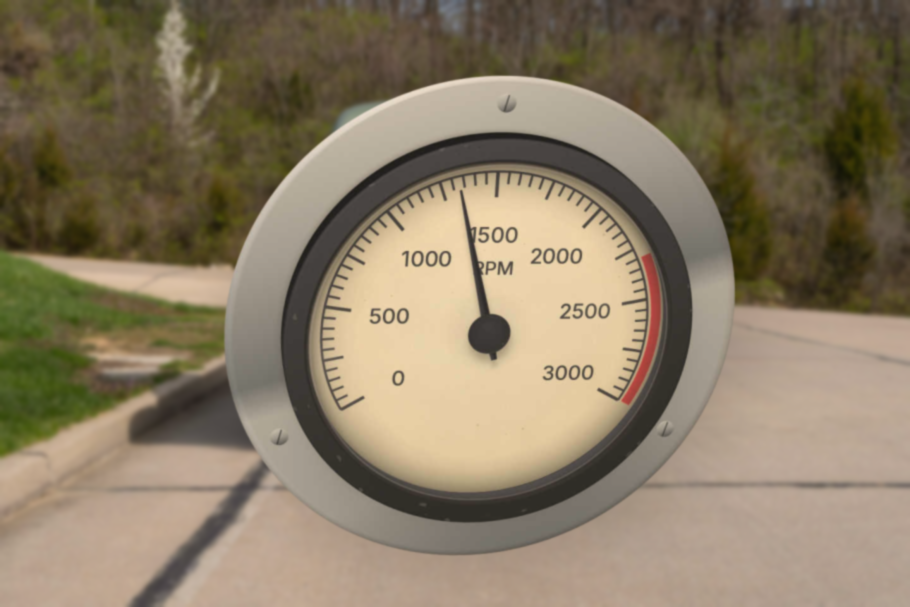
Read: 1325rpm
